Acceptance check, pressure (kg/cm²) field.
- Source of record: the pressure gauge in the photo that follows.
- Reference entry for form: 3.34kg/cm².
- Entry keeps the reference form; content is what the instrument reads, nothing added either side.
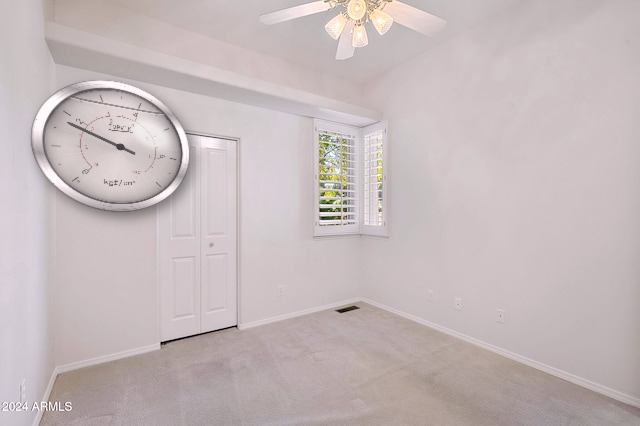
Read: 1.75kg/cm²
